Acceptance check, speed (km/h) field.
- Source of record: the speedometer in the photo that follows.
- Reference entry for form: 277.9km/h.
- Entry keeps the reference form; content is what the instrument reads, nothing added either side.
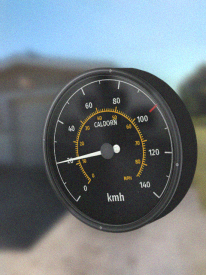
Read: 20km/h
